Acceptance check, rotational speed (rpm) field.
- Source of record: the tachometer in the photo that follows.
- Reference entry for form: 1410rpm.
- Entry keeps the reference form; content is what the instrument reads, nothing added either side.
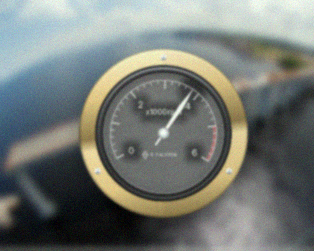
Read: 3800rpm
